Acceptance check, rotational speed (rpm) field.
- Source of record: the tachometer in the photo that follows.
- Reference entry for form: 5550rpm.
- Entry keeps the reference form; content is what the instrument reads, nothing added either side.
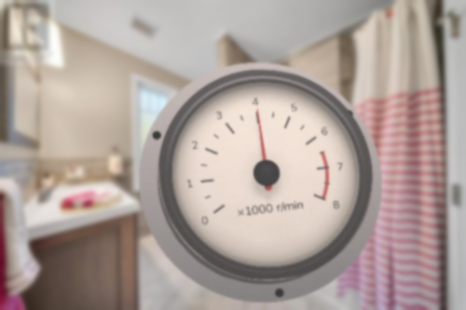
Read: 4000rpm
